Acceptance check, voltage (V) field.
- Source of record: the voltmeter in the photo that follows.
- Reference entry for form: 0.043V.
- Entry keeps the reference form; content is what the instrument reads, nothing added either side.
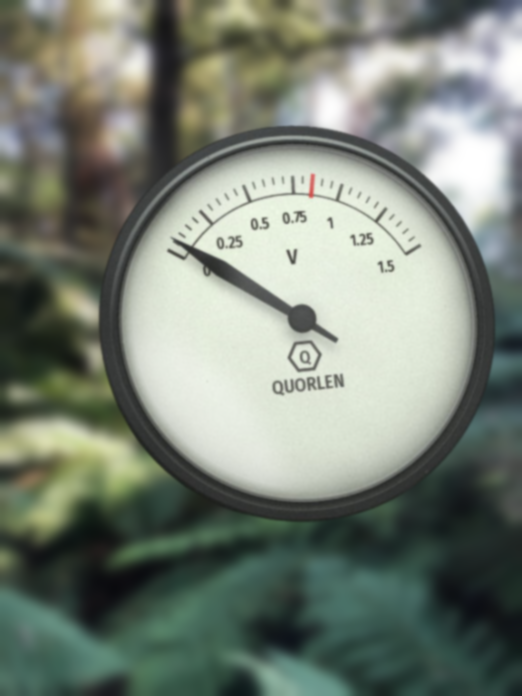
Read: 0.05V
